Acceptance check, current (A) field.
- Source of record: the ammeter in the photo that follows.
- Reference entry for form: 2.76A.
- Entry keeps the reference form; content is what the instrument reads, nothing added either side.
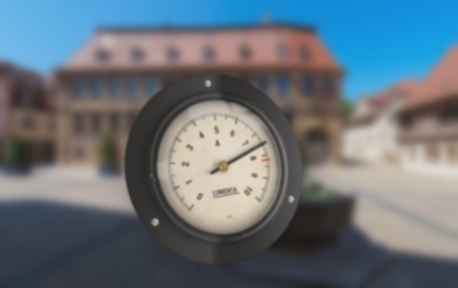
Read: 7.5A
